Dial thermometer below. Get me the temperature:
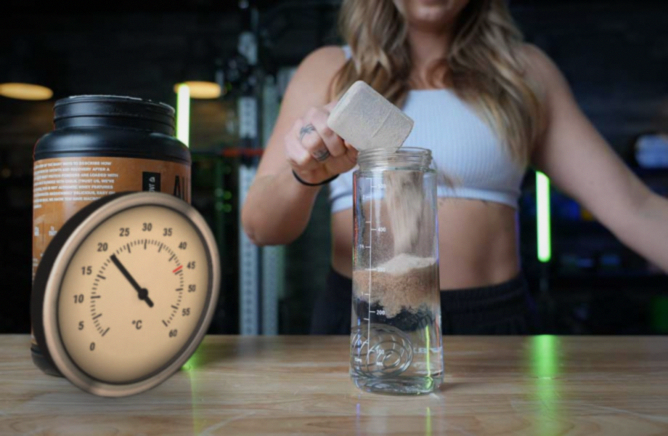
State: 20 °C
